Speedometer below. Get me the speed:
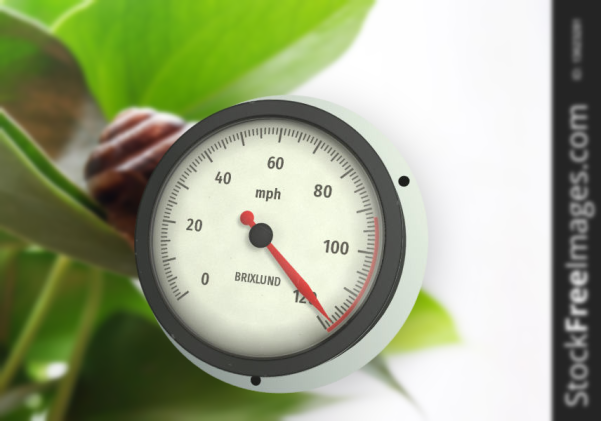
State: 118 mph
